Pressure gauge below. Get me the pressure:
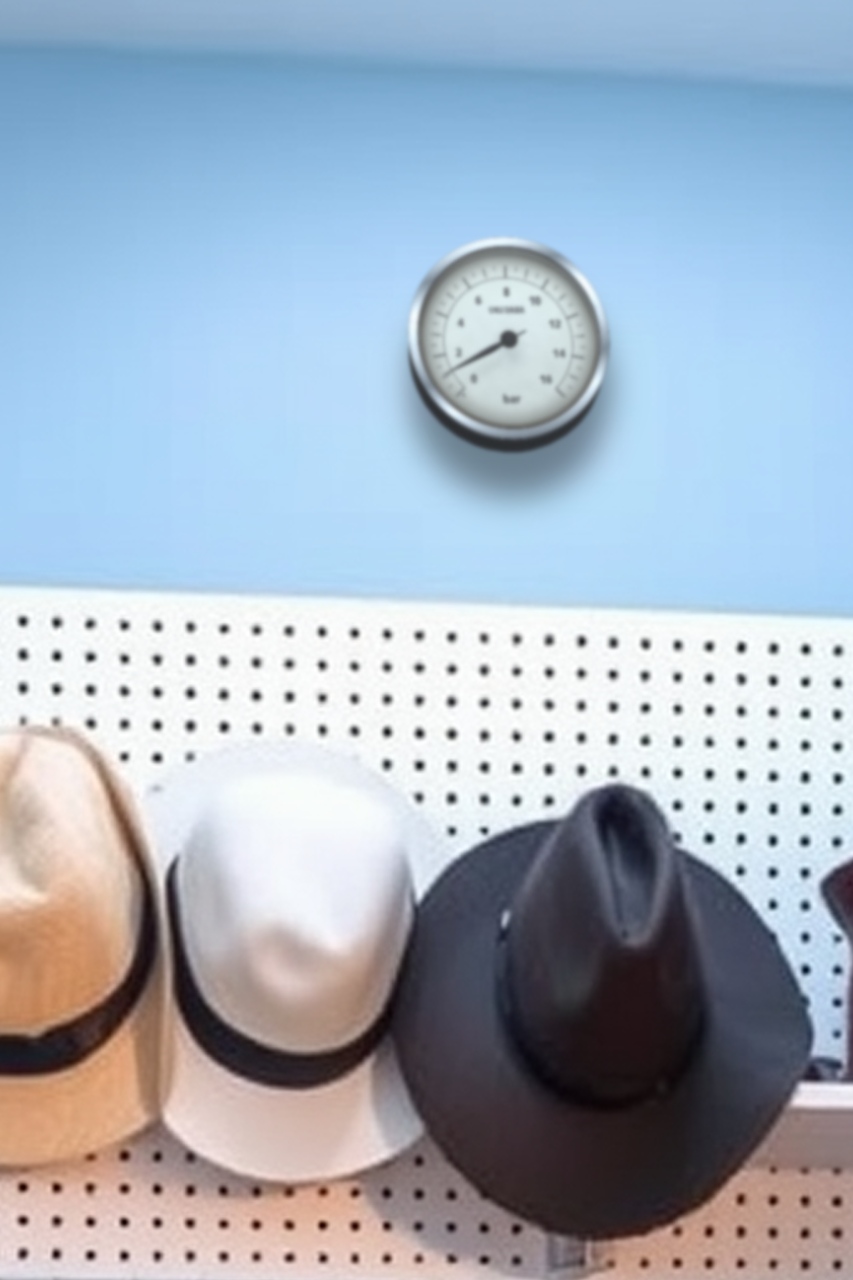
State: 1 bar
